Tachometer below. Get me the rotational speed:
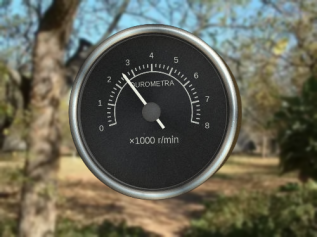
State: 2600 rpm
